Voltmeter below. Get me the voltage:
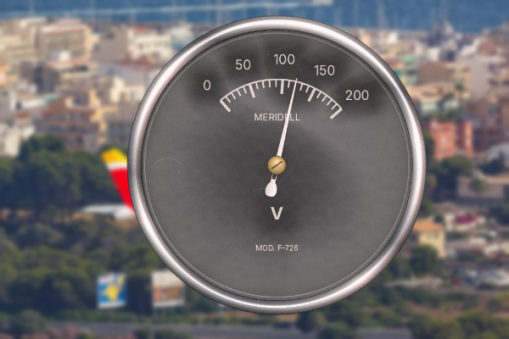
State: 120 V
